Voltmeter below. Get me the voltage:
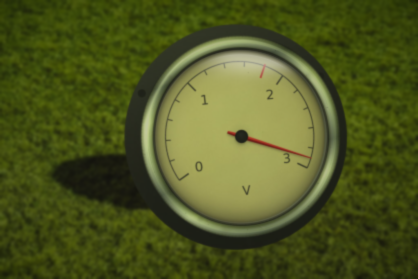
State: 2.9 V
